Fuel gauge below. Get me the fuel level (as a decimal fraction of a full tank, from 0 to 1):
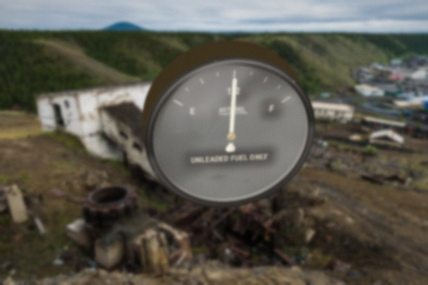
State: 0.5
